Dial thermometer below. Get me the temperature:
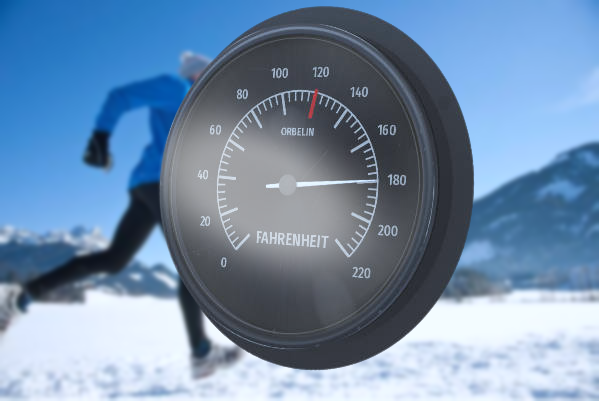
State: 180 °F
